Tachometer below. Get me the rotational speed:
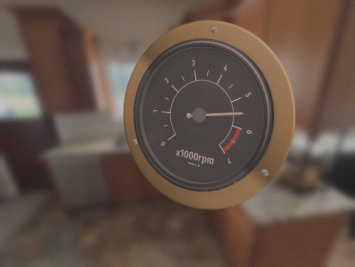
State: 5500 rpm
